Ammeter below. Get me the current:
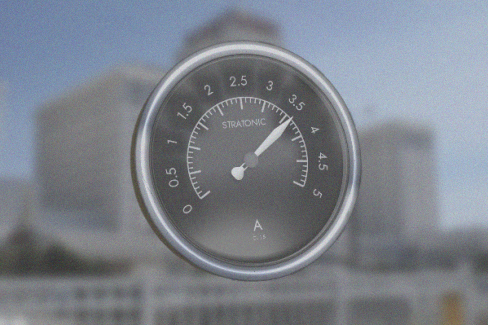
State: 3.6 A
